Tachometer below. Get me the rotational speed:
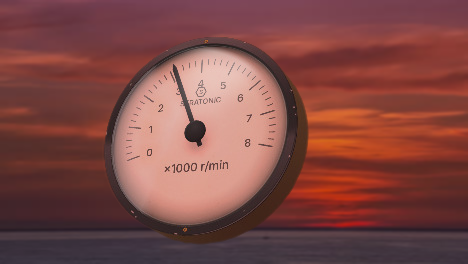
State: 3200 rpm
